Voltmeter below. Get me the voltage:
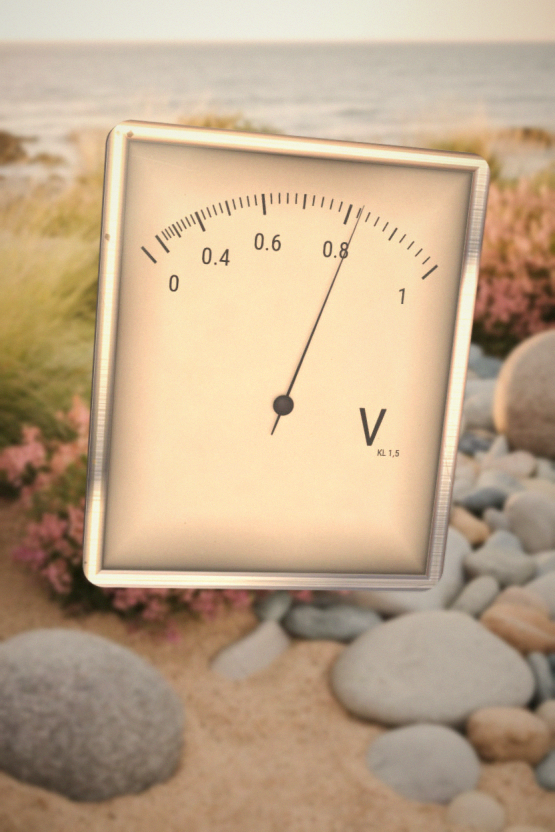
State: 0.82 V
